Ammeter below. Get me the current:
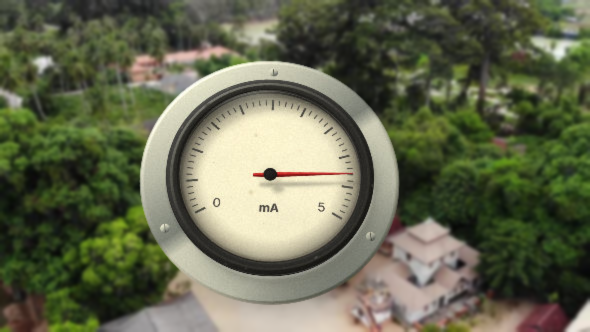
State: 4.3 mA
